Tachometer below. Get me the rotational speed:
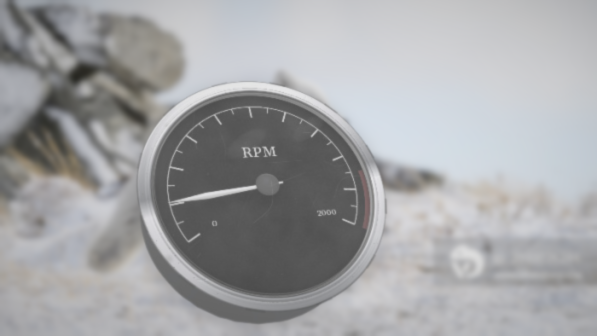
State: 200 rpm
